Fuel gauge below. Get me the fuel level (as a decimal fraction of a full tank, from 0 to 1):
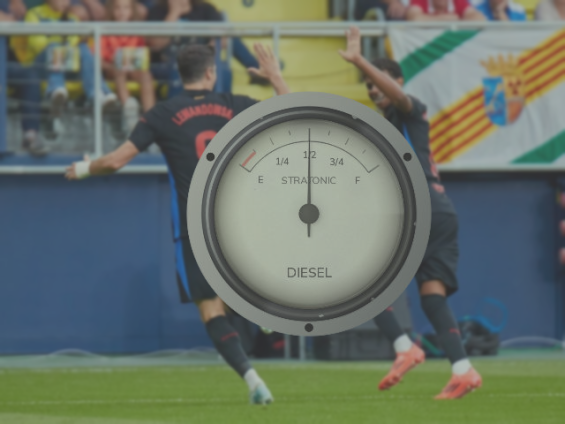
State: 0.5
